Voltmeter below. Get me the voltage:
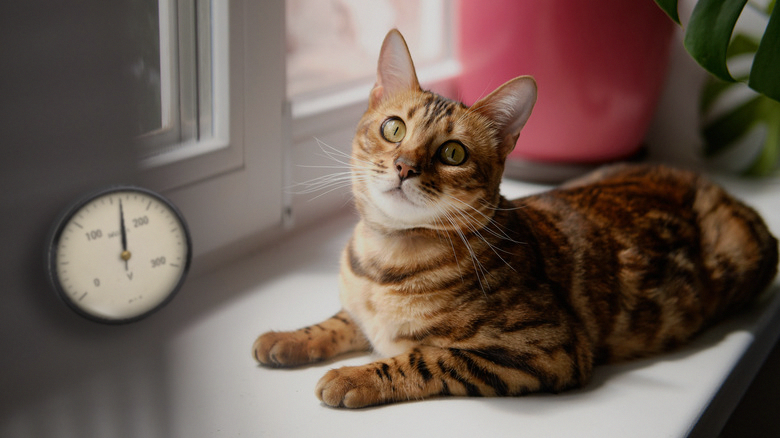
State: 160 V
